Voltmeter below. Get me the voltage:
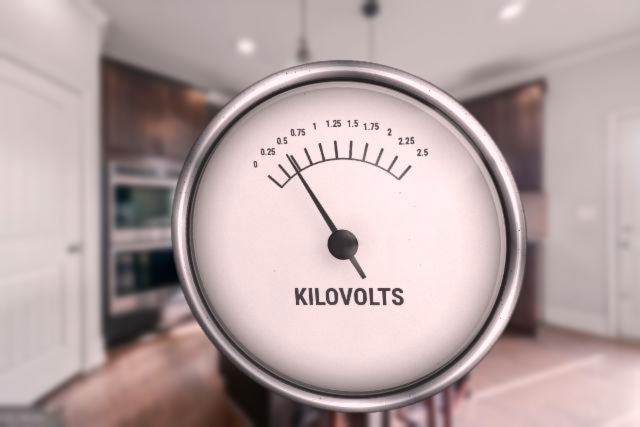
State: 0.5 kV
